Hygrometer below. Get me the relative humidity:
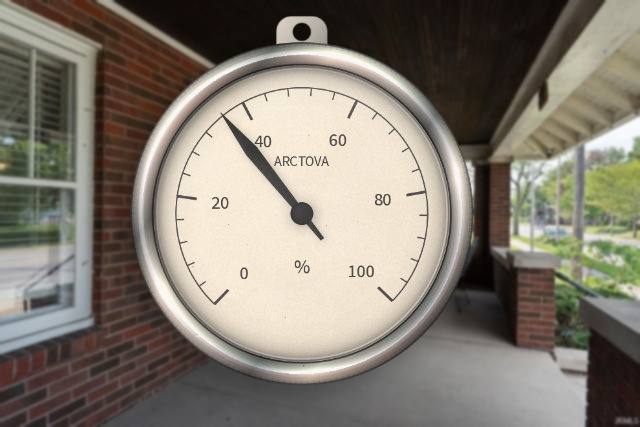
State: 36 %
